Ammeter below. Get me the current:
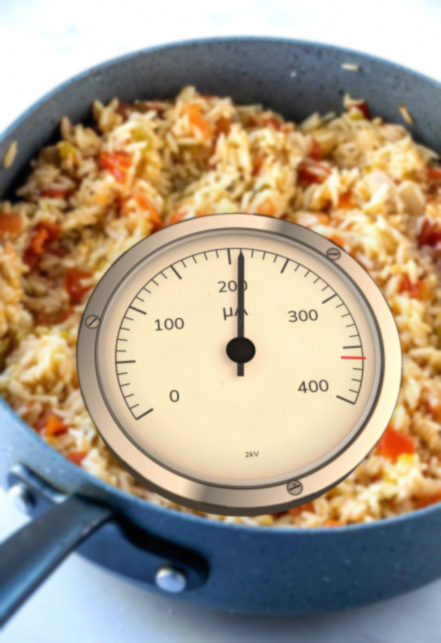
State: 210 µA
